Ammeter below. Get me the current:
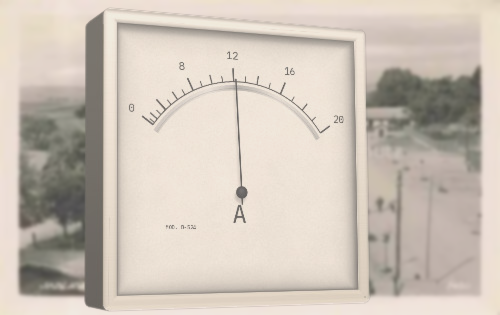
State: 12 A
